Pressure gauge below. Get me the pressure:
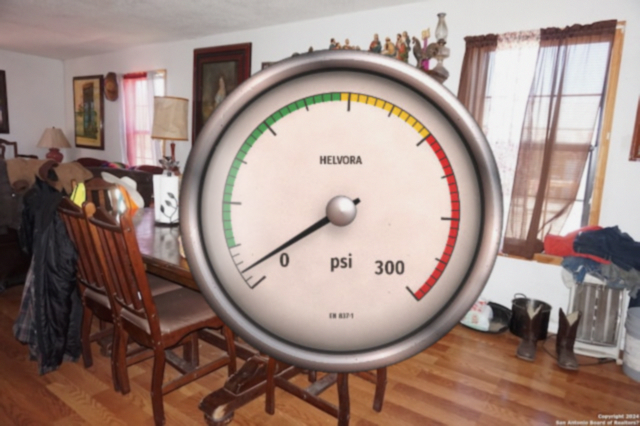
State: 10 psi
